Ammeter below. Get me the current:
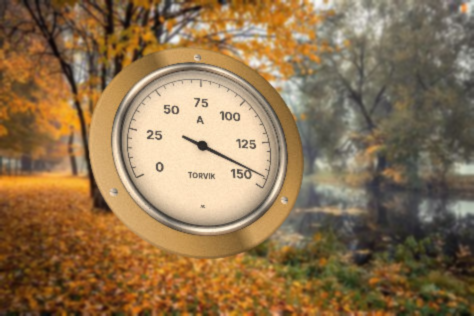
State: 145 A
